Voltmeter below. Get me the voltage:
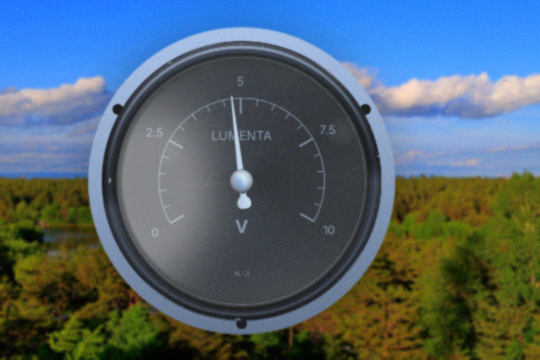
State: 4.75 V
